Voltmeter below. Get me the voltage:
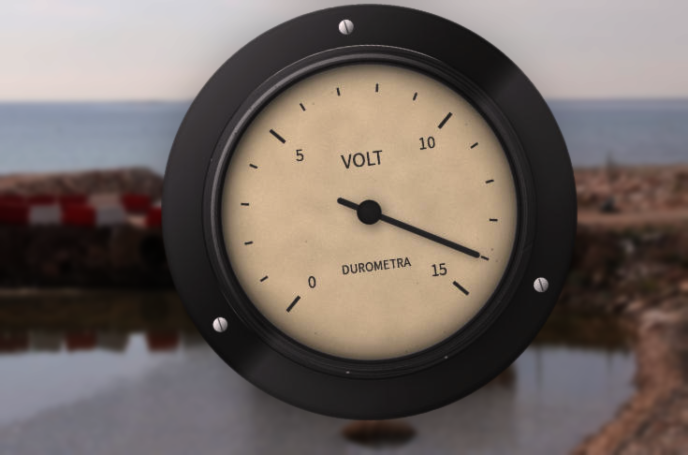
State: 14 V
